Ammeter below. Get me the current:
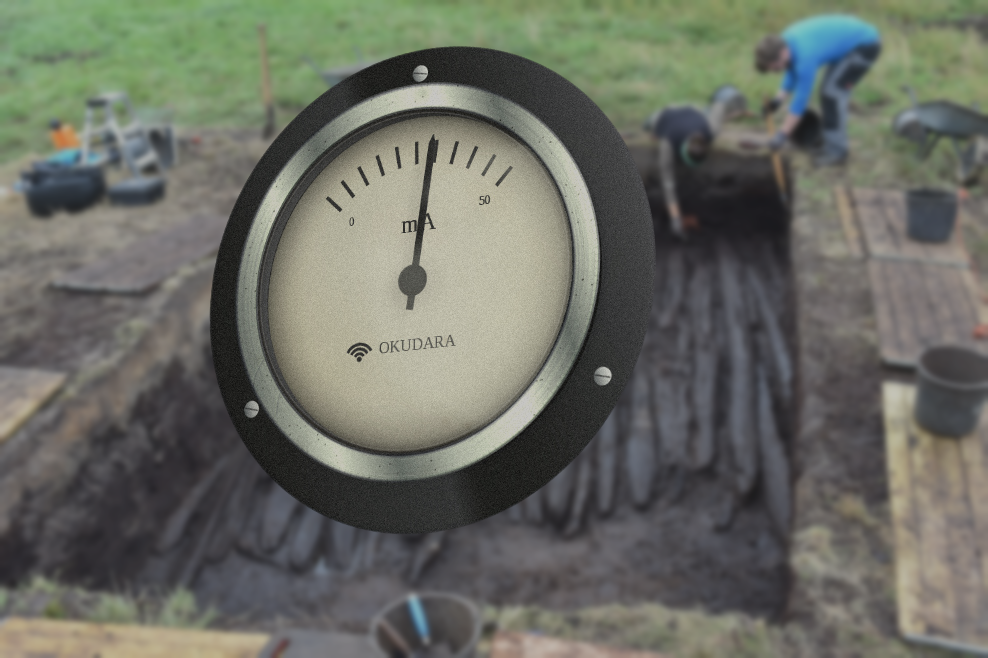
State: 30 mA
